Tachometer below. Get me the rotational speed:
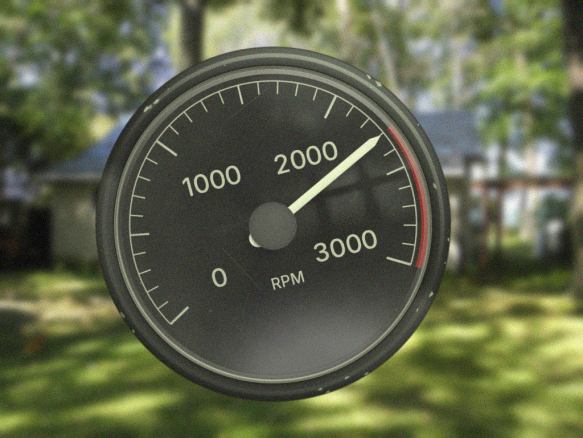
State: 2300 rpm
